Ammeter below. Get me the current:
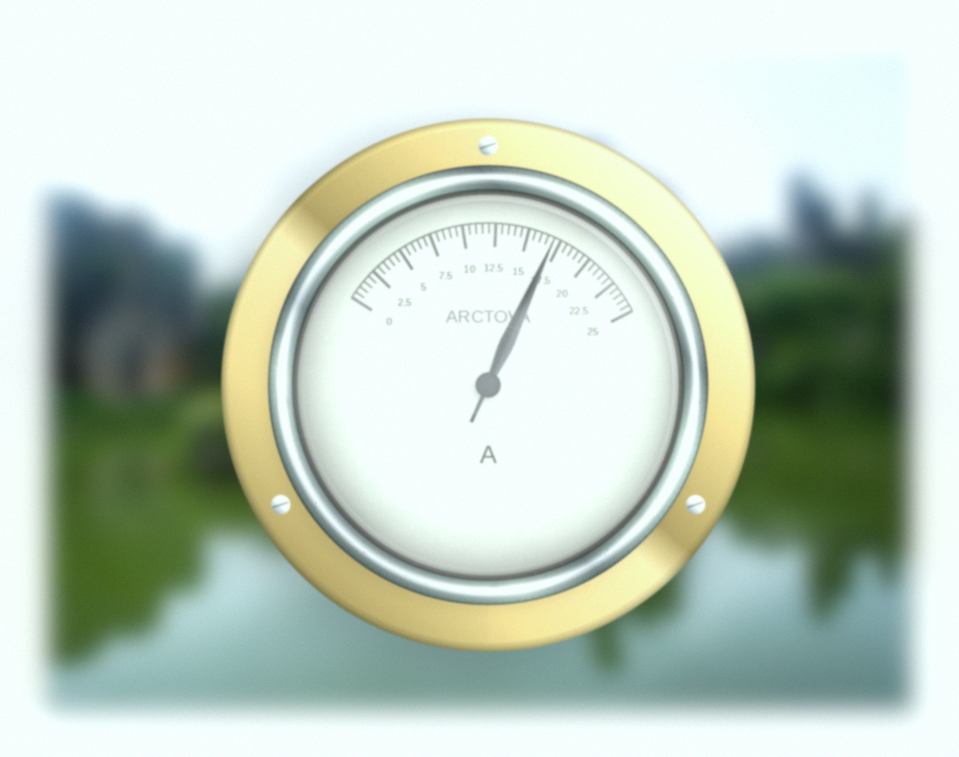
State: 17 A
